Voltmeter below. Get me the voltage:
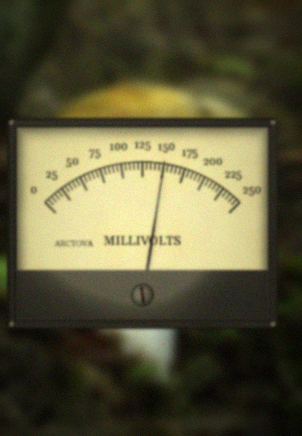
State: 150 mV
